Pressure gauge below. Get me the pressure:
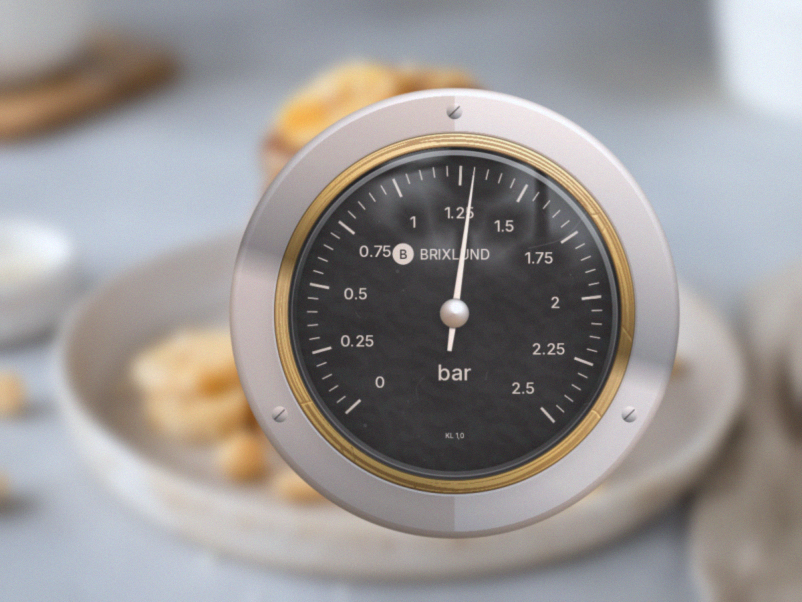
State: 1.3 bar
